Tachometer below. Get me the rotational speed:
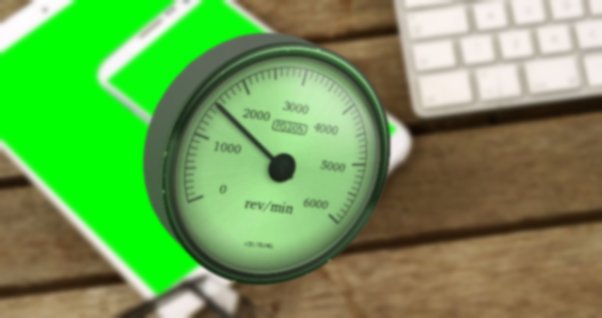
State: 1500 rpm
